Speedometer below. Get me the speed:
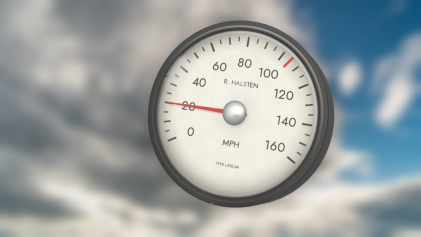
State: 20 mph
